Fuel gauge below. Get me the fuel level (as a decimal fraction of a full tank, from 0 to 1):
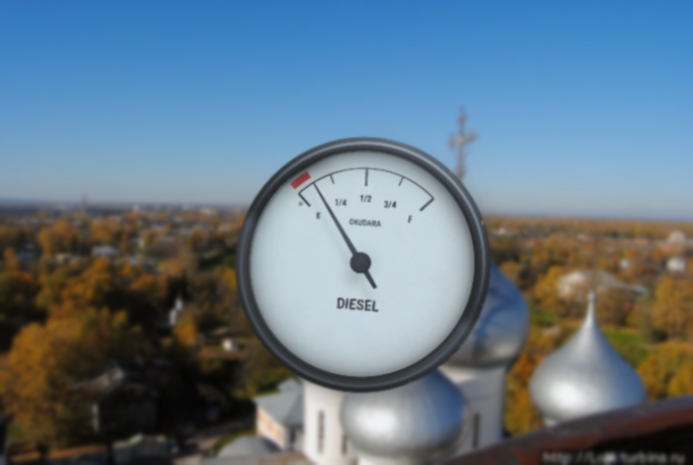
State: 0.125
